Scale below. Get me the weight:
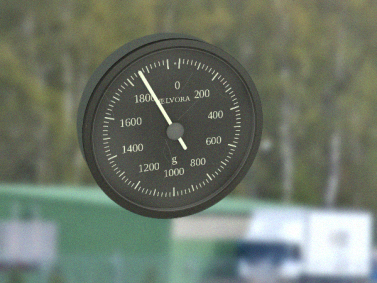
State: 1860 g
